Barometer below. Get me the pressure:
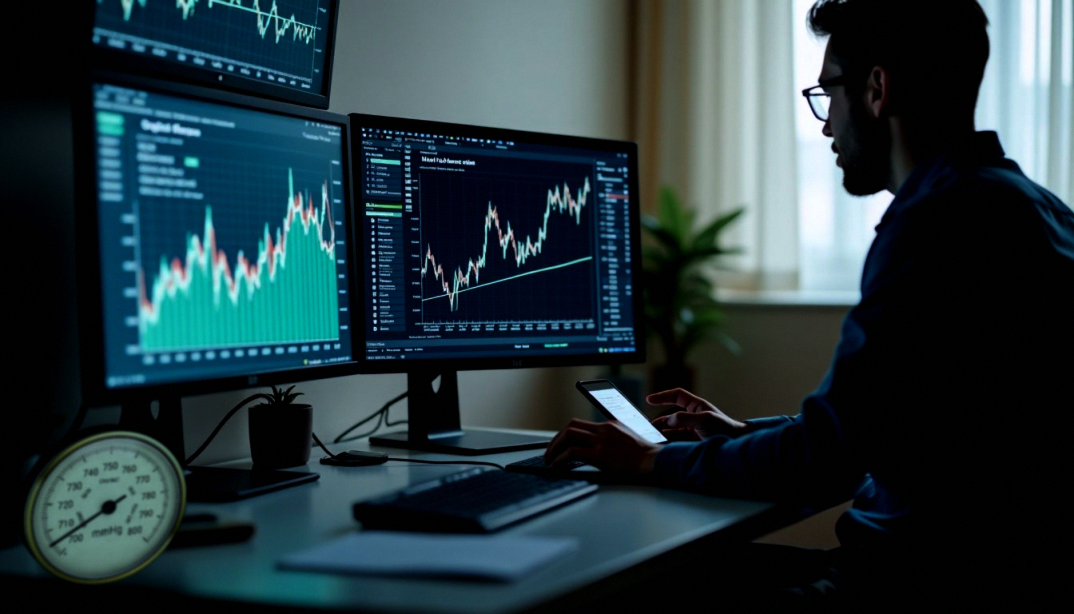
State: 705 mmHg
